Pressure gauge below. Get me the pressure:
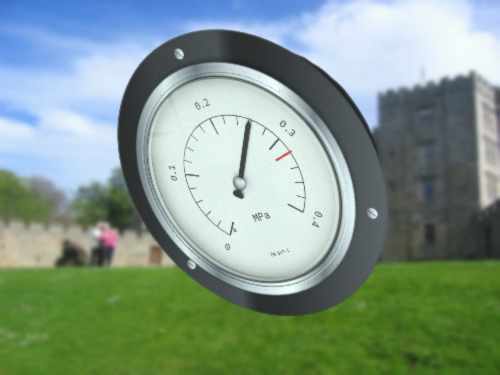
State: 0.26 MPa
